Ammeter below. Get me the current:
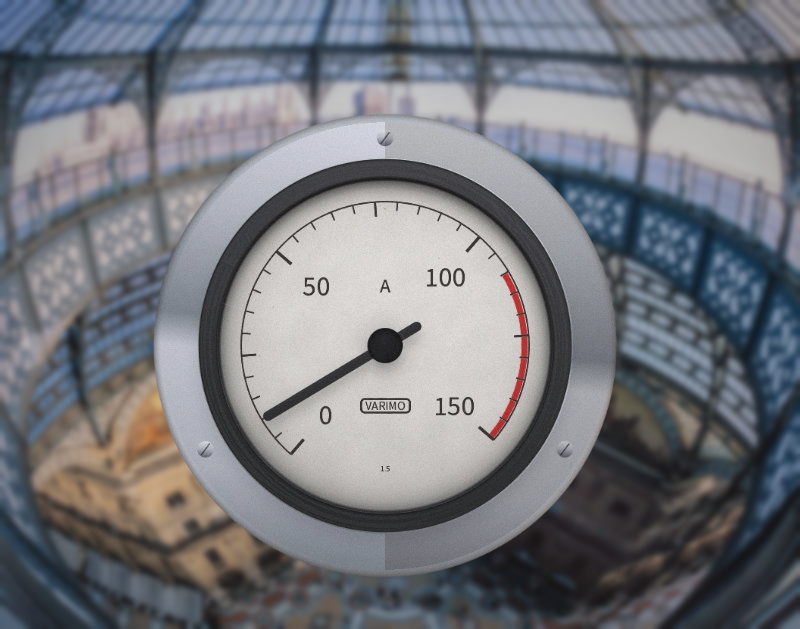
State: 10 A
